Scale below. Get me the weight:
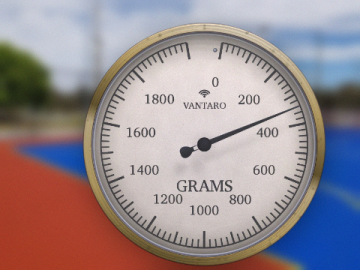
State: 340 g
